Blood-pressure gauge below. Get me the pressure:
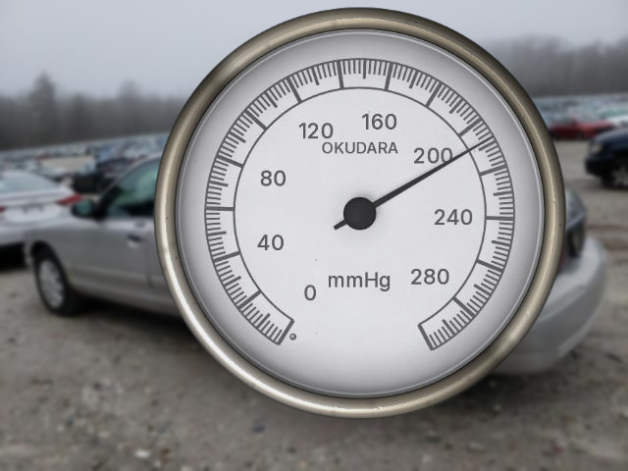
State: 208 mmHg
